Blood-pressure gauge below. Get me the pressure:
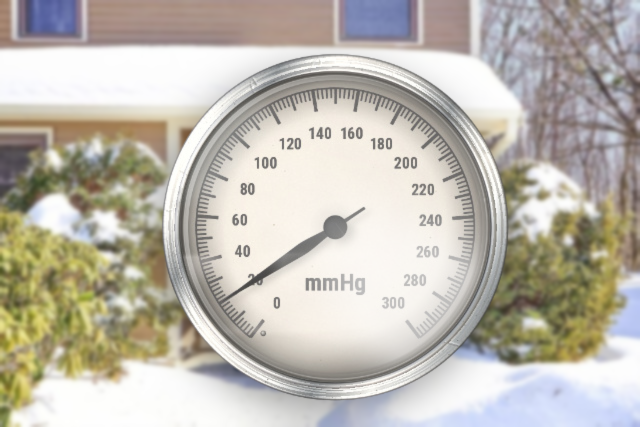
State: 20 mmHg
